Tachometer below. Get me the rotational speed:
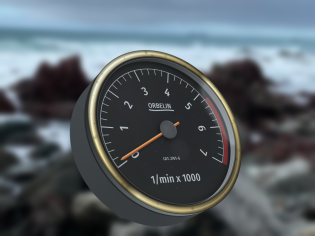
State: 100 rpm
